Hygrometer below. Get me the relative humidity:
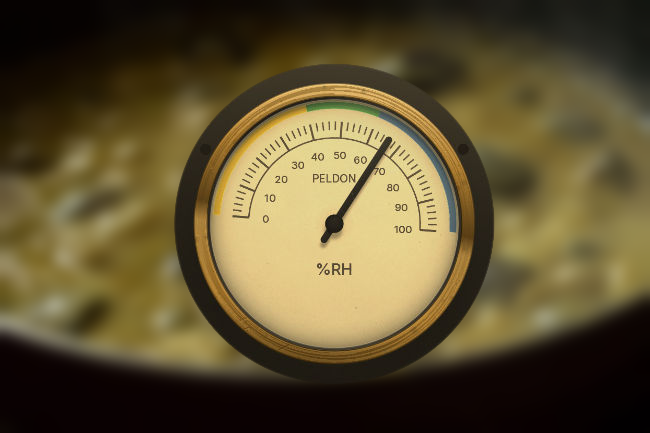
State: 66 %
